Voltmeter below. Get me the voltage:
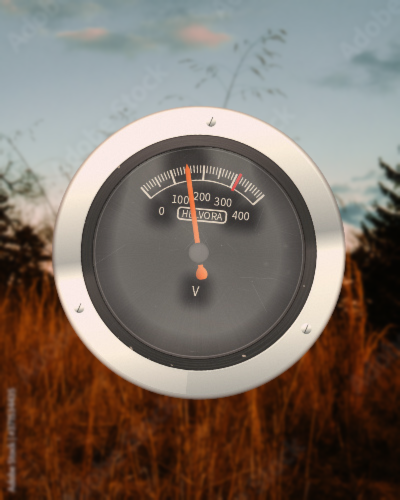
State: 150 V
